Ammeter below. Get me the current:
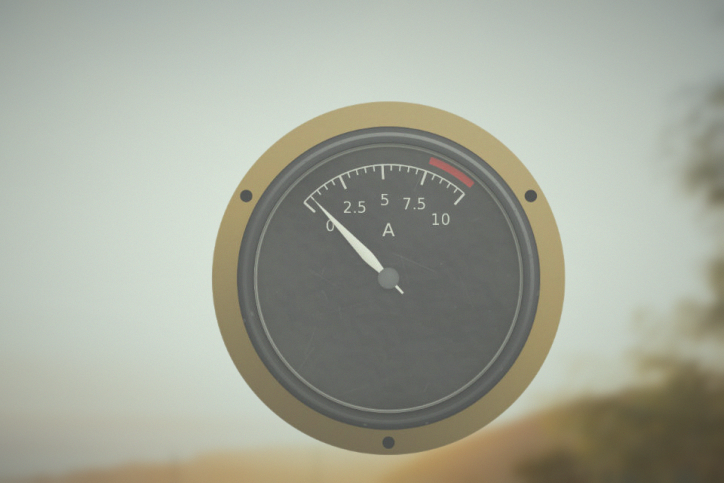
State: 0.5 A
